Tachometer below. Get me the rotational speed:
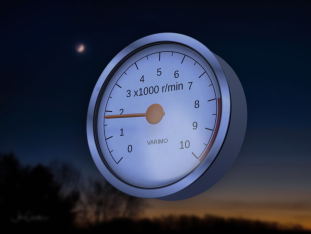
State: 1750 rpm
